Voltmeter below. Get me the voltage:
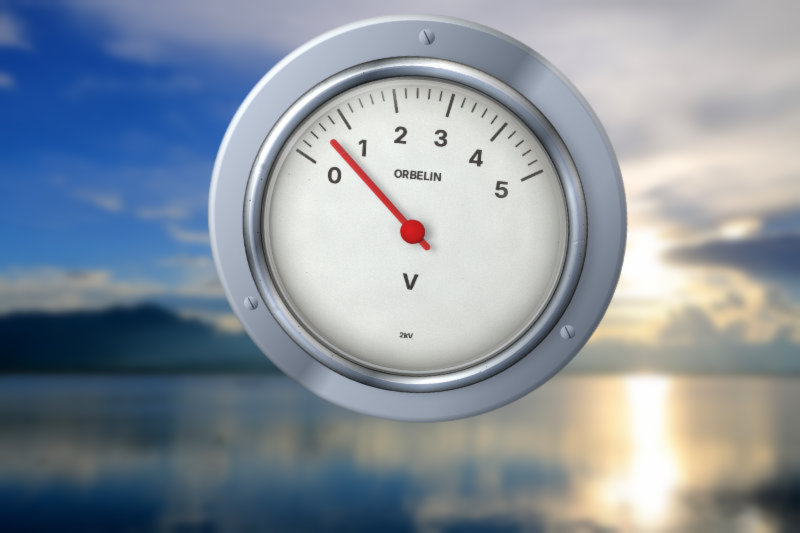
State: 0.6 V
